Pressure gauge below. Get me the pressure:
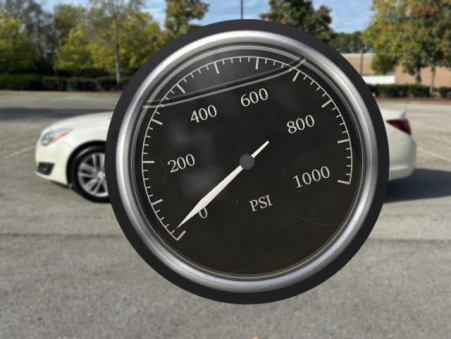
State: 20 psi
